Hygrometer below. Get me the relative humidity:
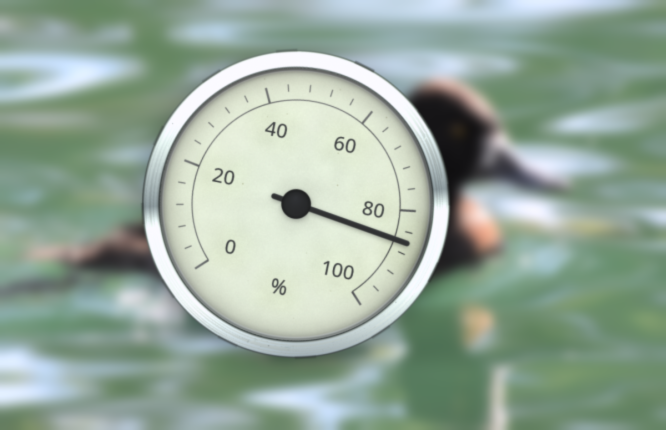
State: 86 %
